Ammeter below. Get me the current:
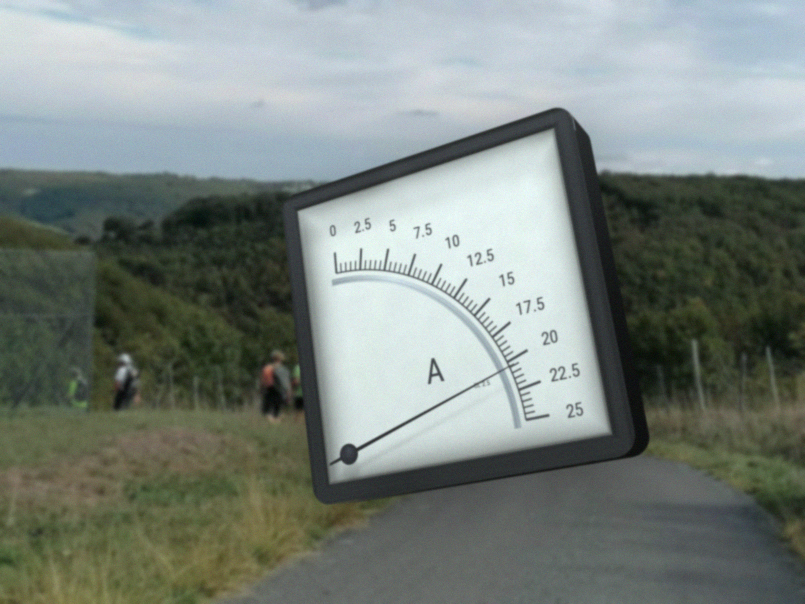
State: 20.5 A
